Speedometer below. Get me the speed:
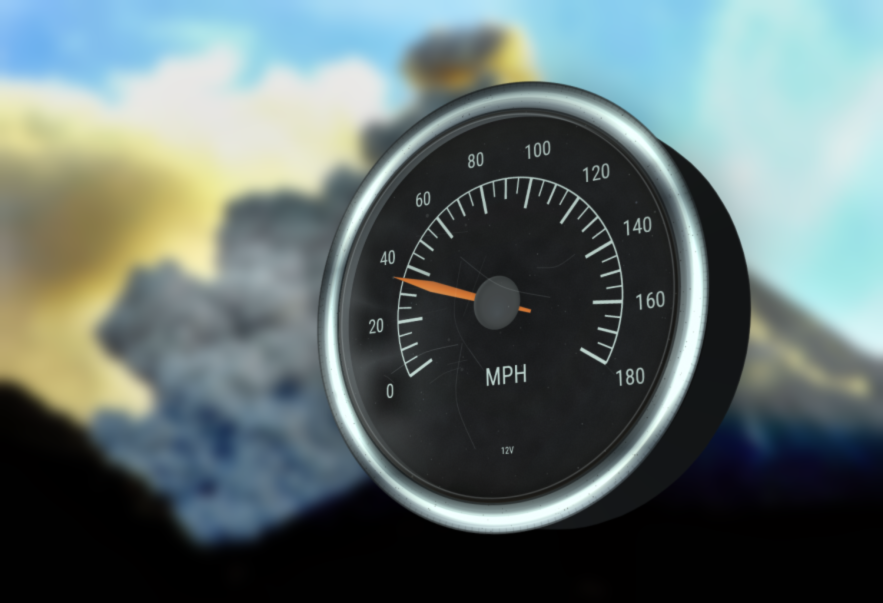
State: 35 mph
